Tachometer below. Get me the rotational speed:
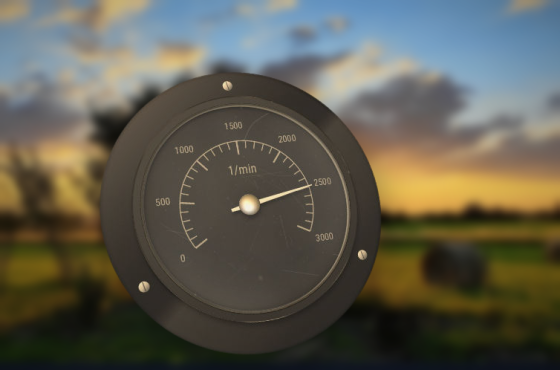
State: 2500 rpm
